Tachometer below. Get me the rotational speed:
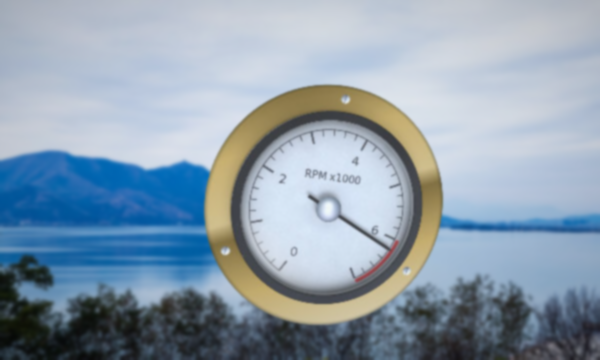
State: 6200 rpm
